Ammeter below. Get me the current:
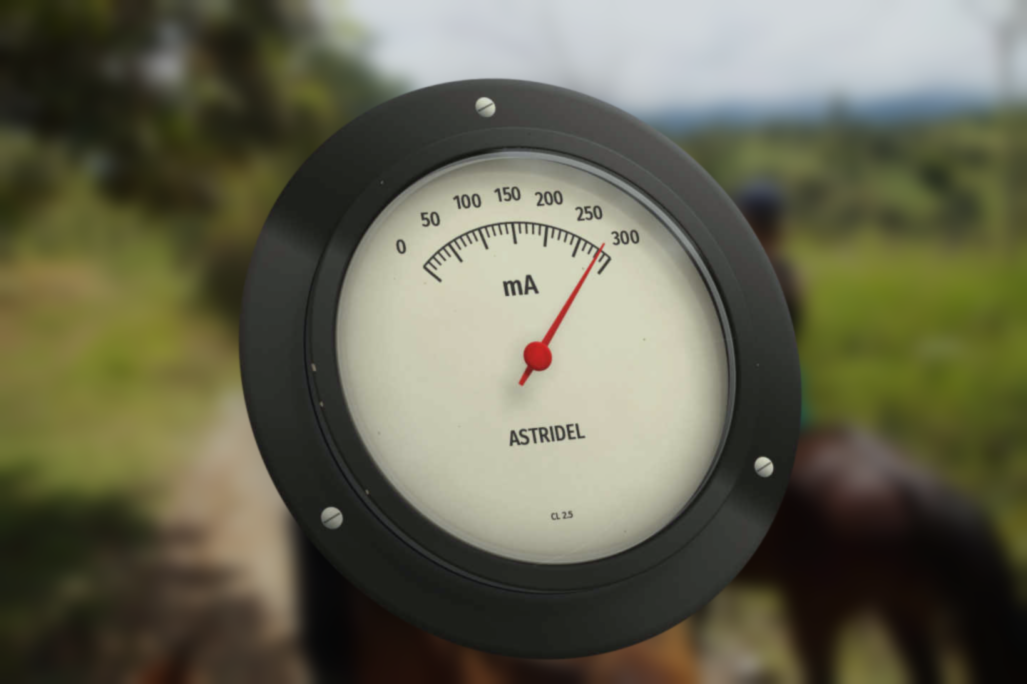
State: 280 mA
